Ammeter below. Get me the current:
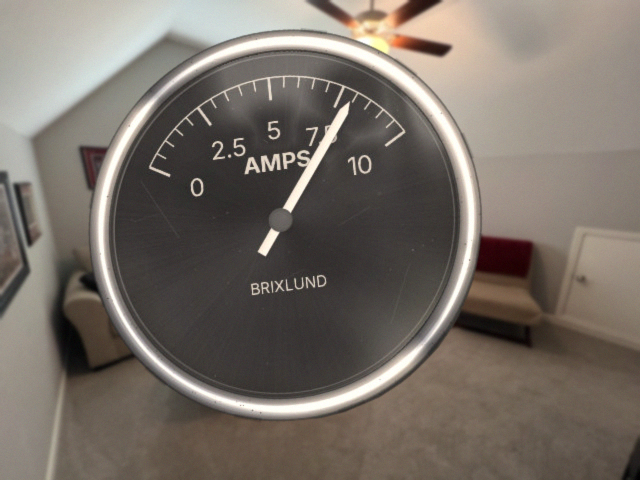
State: 8 A
